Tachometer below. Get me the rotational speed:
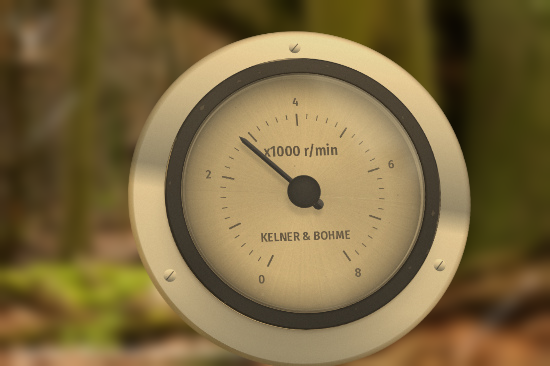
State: 2800 rpm
